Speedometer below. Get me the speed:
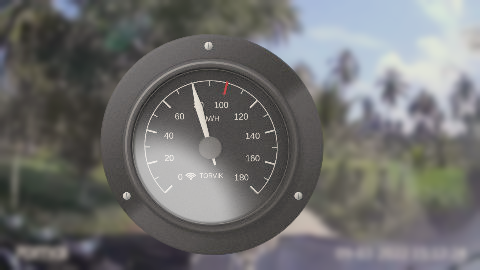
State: 80 km/h
